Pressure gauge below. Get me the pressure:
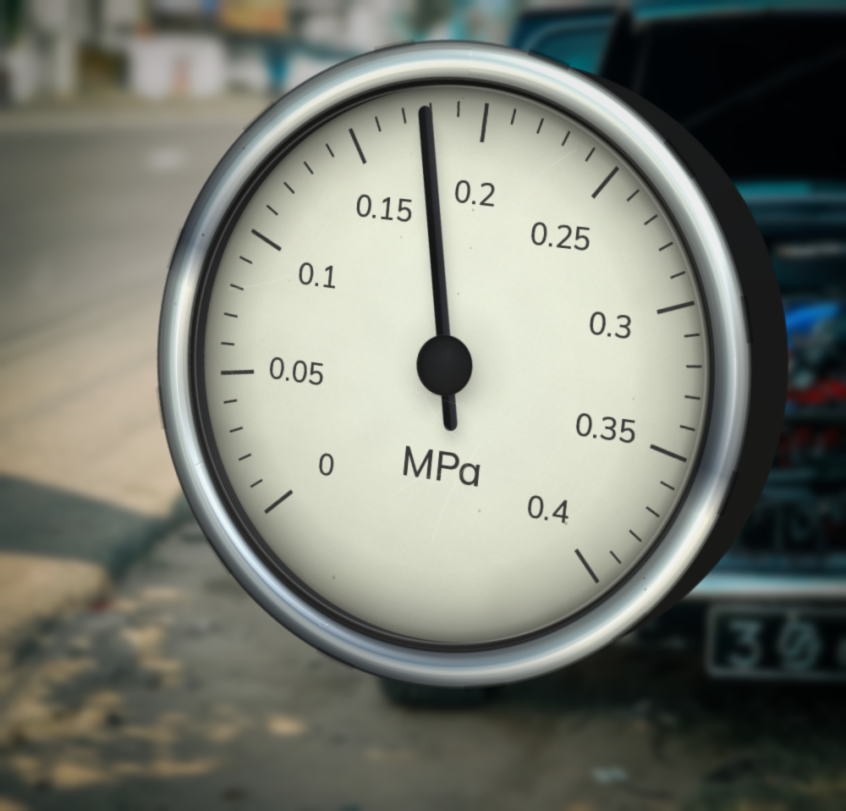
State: 0.18 MPa
